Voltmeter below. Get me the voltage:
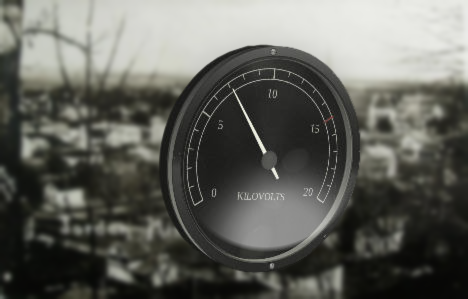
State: 7 kV
